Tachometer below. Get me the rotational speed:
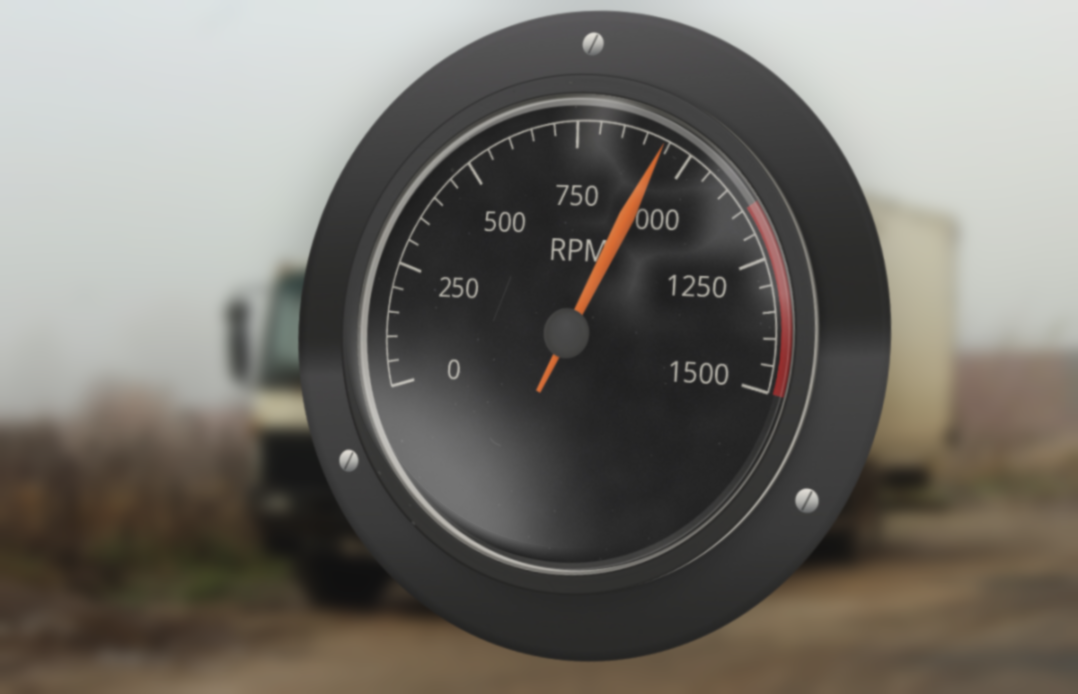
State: 950 rpm
